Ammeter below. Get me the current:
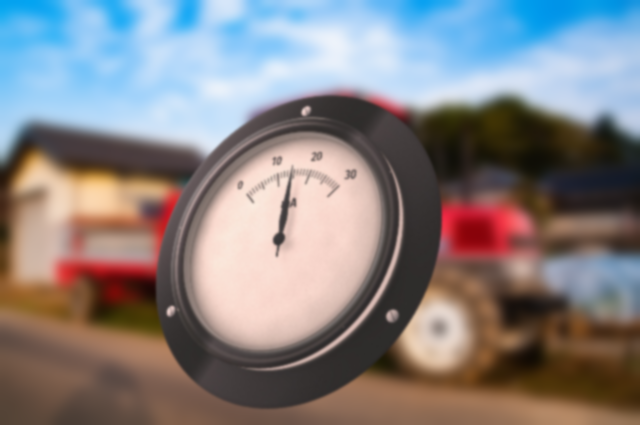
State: 15 mA
